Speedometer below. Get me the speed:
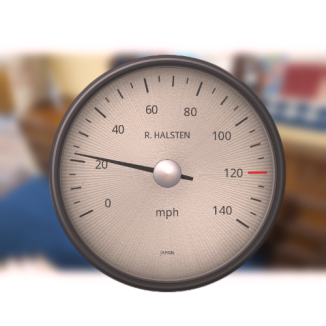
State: 22.5 mph
